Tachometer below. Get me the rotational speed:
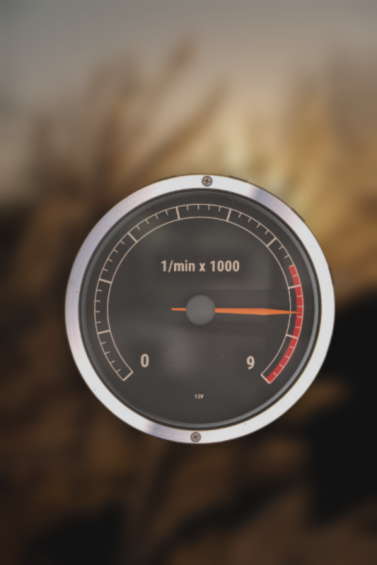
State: 7500 rpm
